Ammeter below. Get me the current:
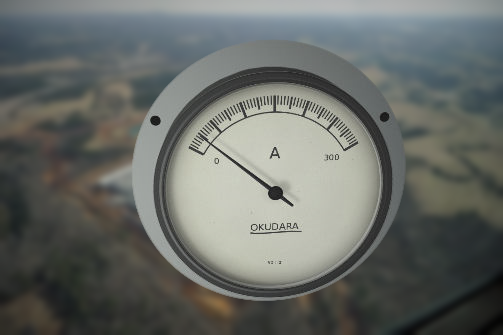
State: 25 A
